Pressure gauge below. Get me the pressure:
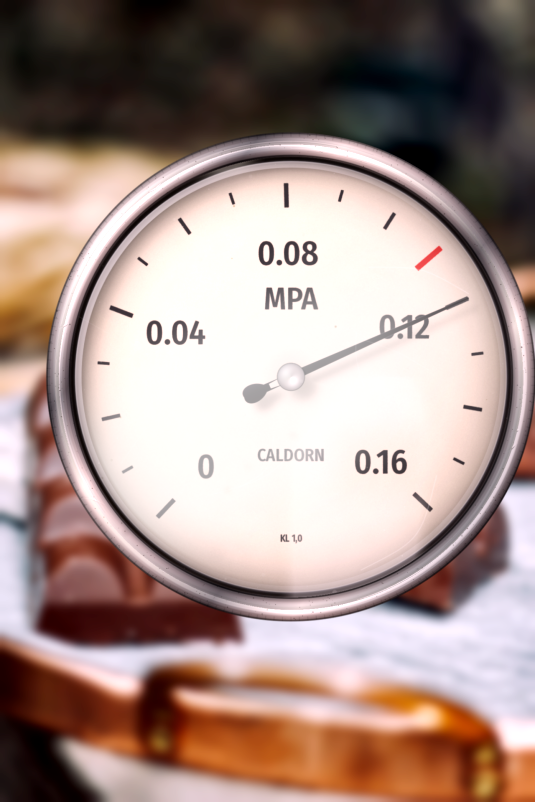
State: 0.12 MPa
